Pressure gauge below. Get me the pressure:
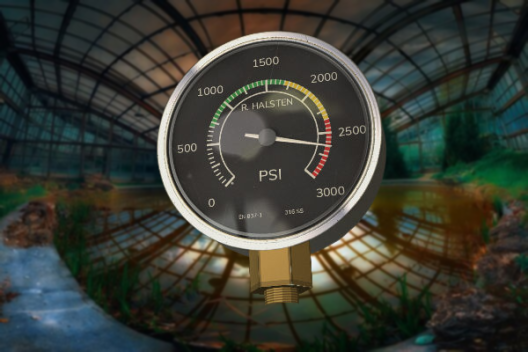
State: 2650 psi
